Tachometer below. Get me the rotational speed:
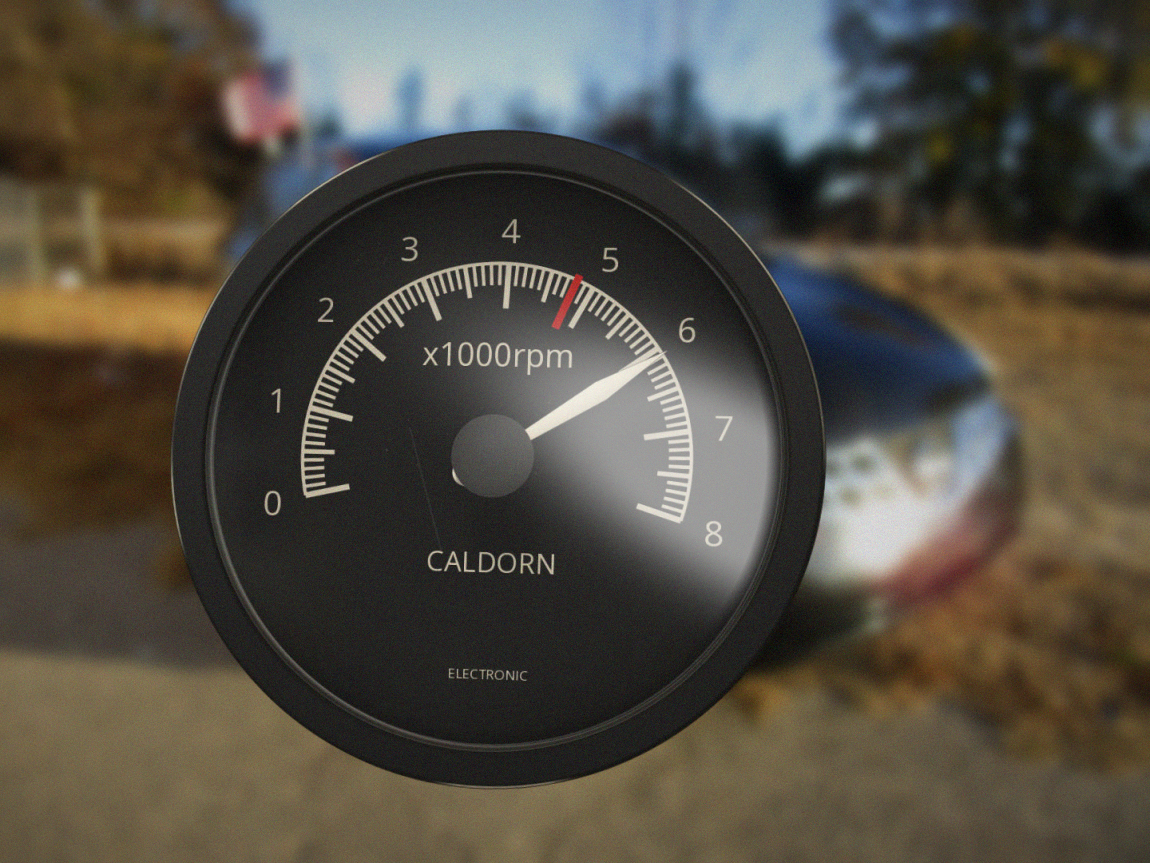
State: 6100 rpm
